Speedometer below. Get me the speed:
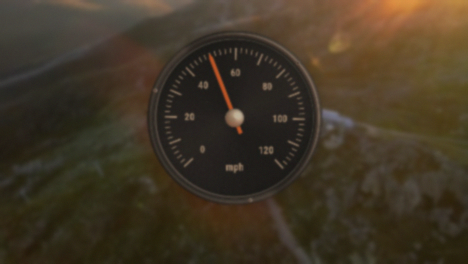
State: 50 mph
